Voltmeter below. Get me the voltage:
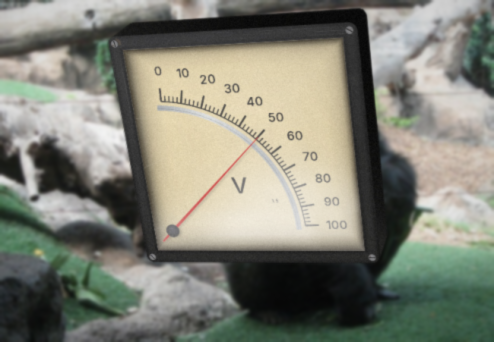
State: 50 V
